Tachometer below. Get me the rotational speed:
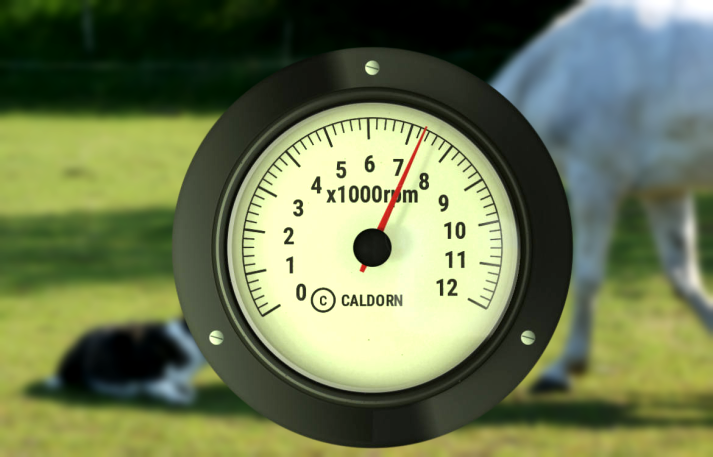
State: 7300 rpm
